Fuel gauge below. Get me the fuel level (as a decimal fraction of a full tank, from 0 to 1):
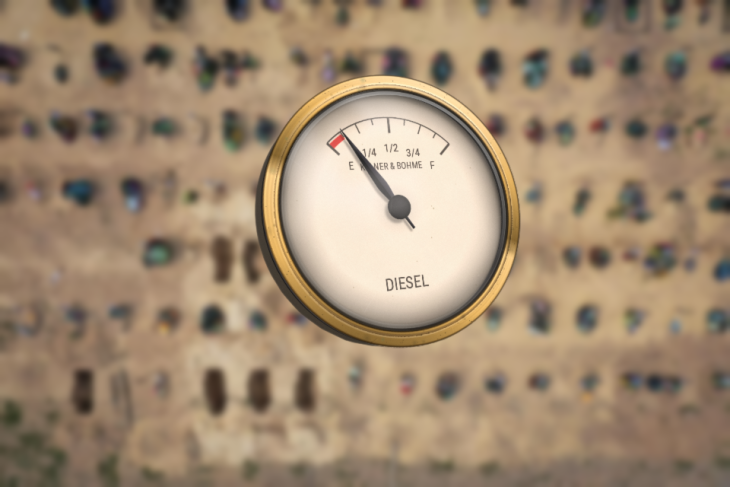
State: 0.125
